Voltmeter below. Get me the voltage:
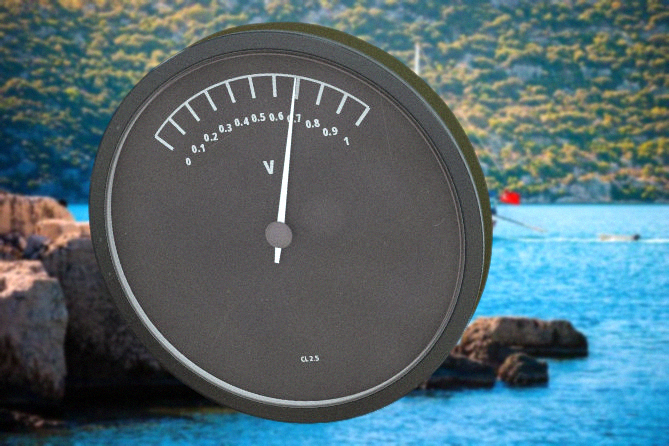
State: 0.7 V
